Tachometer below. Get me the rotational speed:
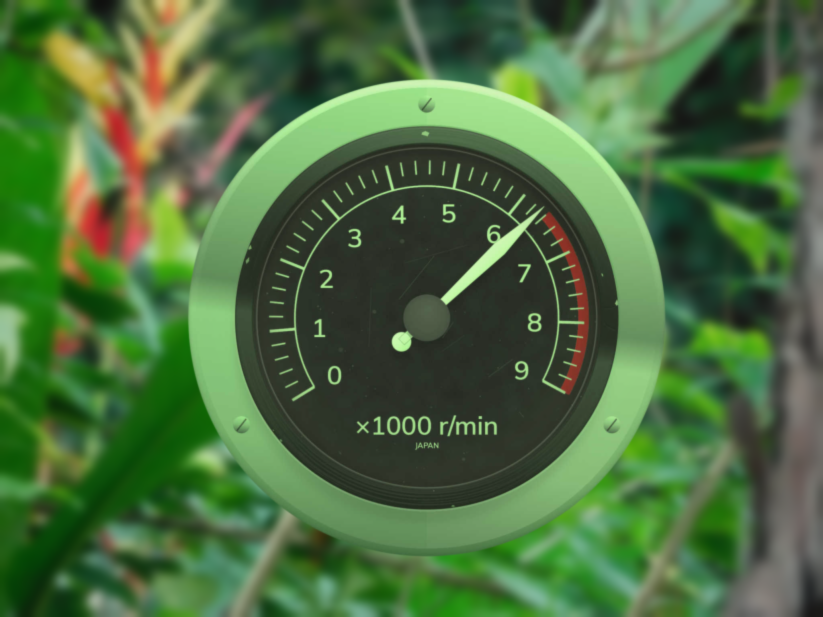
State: 6300 rpm
